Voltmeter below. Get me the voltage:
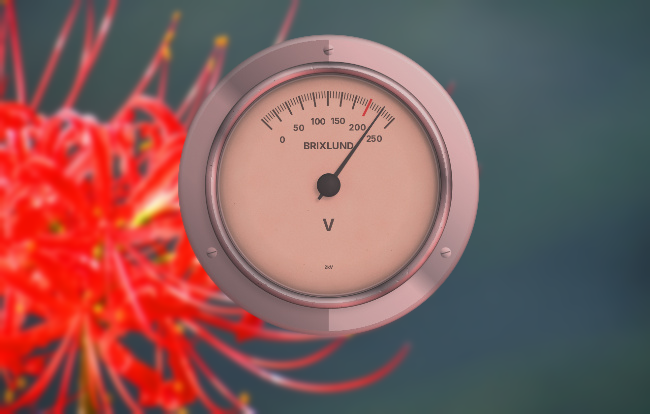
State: 225 V
